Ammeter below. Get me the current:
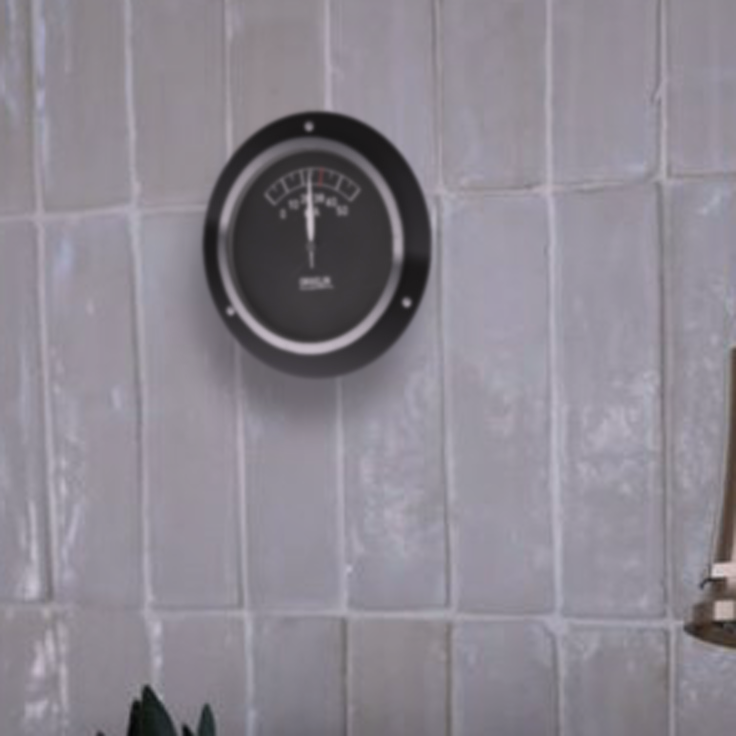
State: 25 mA
